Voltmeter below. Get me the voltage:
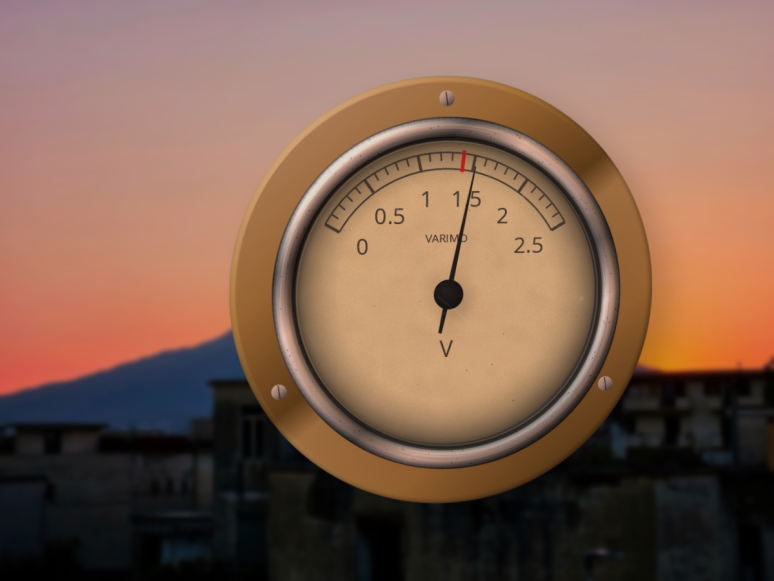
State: 1.5 V
